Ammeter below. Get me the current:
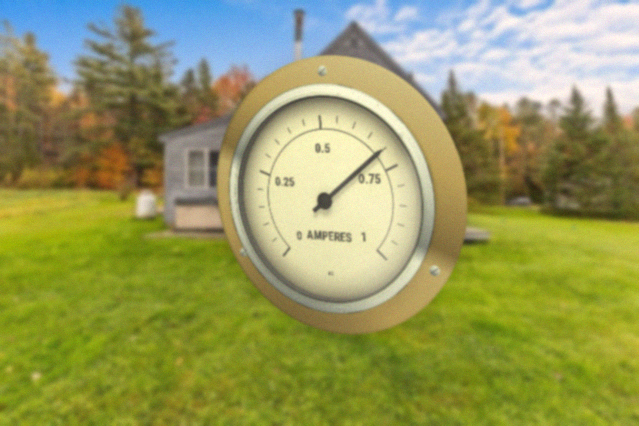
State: 0.7 A
